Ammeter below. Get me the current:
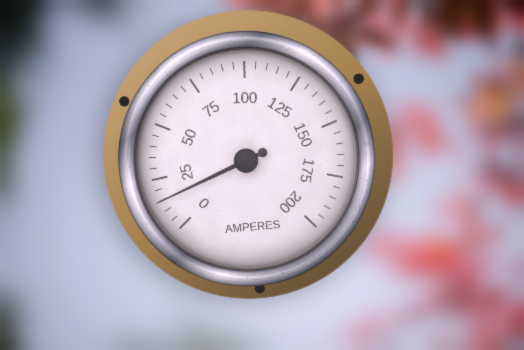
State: 15 A
